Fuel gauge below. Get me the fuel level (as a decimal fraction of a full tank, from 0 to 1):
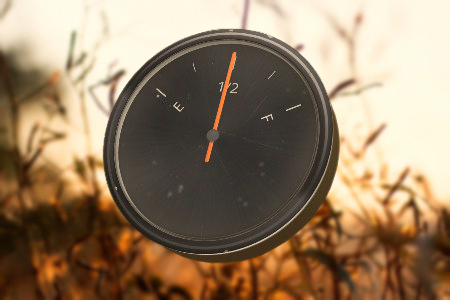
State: 0.5
